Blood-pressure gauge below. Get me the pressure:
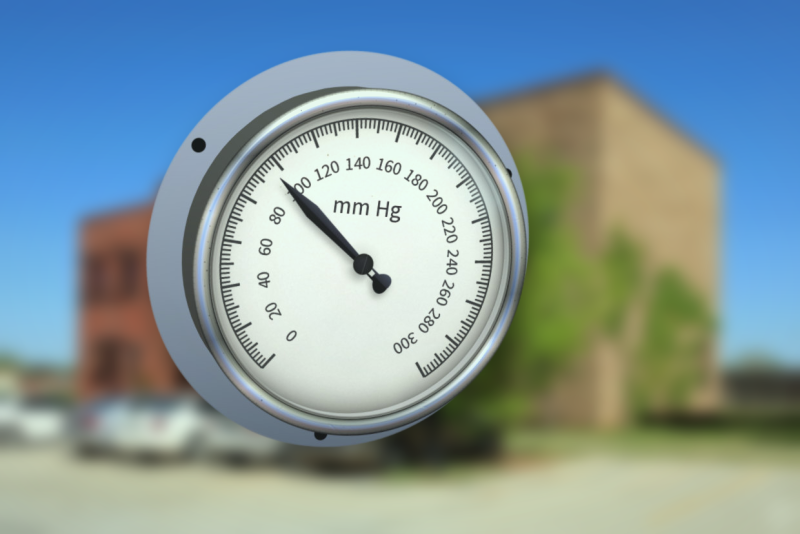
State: 96 mmHg
